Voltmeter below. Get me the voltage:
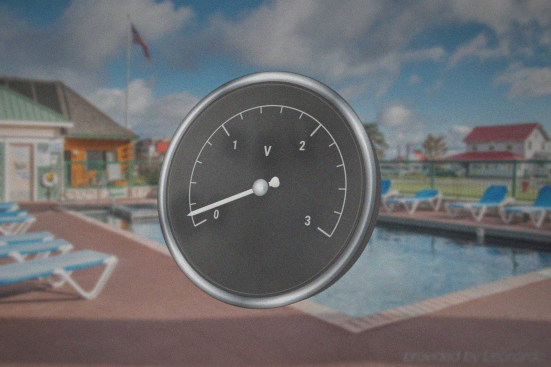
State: 0.1 V
